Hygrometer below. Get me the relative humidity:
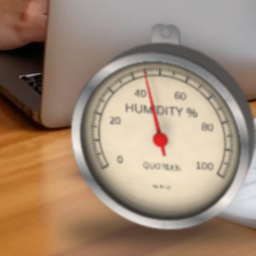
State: 45 %
